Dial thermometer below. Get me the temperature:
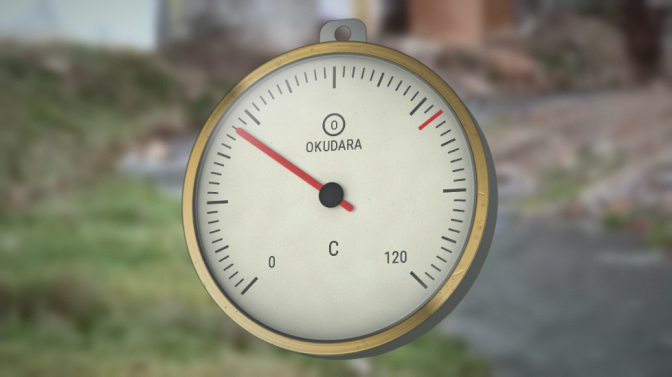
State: 36 °C
